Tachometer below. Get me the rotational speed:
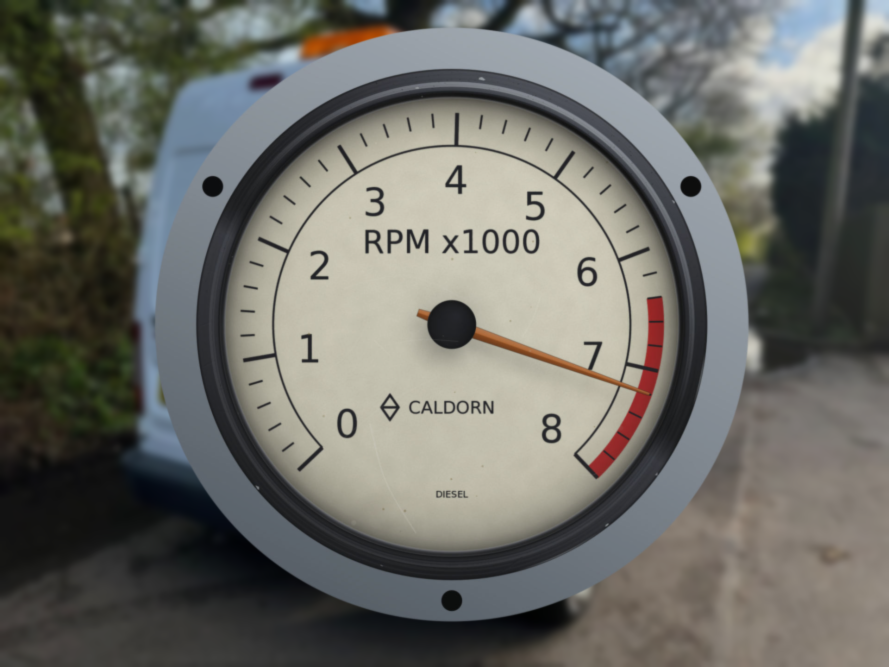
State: 7200 rpm
